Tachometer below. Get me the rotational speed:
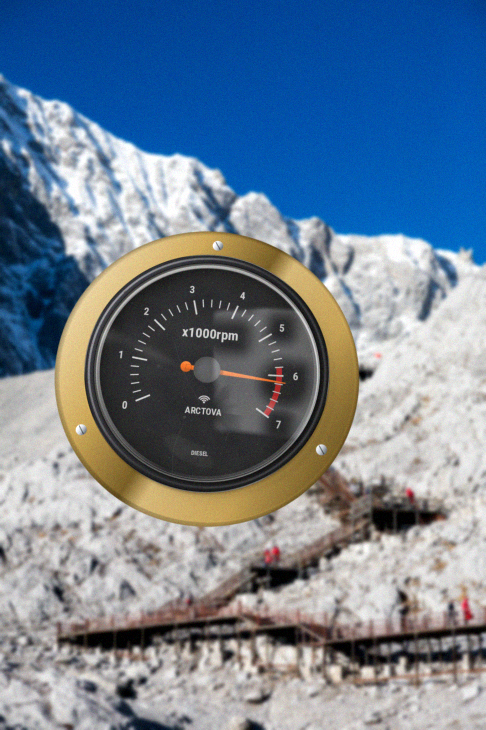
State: 6200 rpm
